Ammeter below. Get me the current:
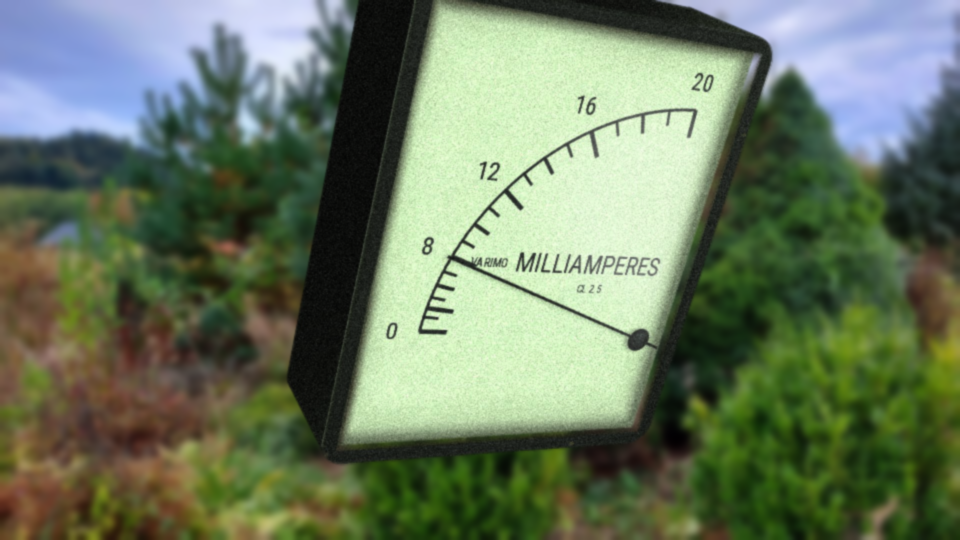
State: 8 mA
